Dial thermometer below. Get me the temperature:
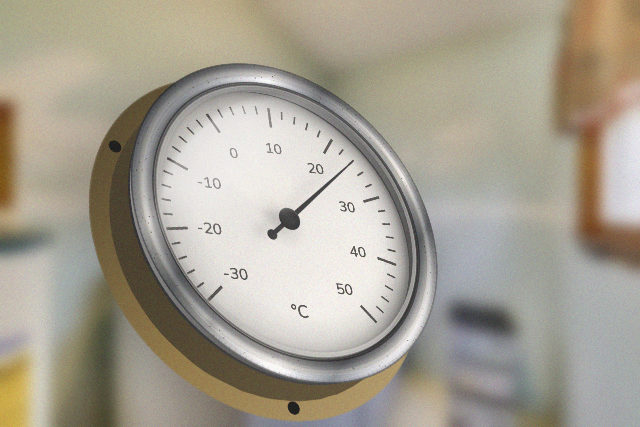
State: 24 °C
